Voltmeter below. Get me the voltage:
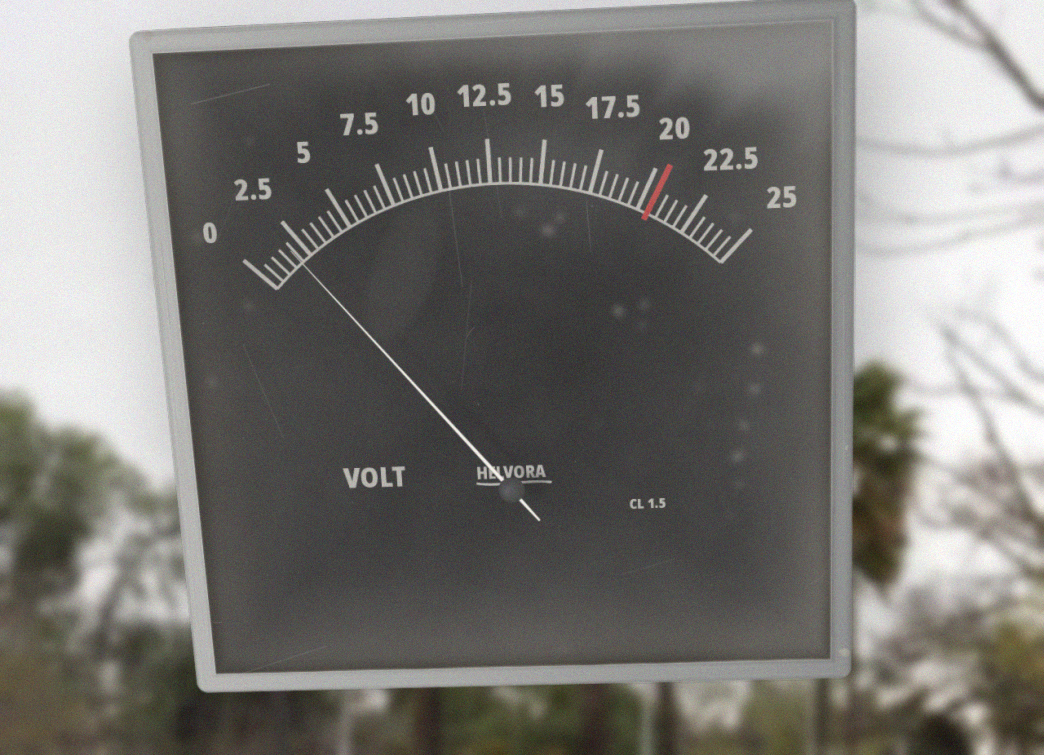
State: 2 V
